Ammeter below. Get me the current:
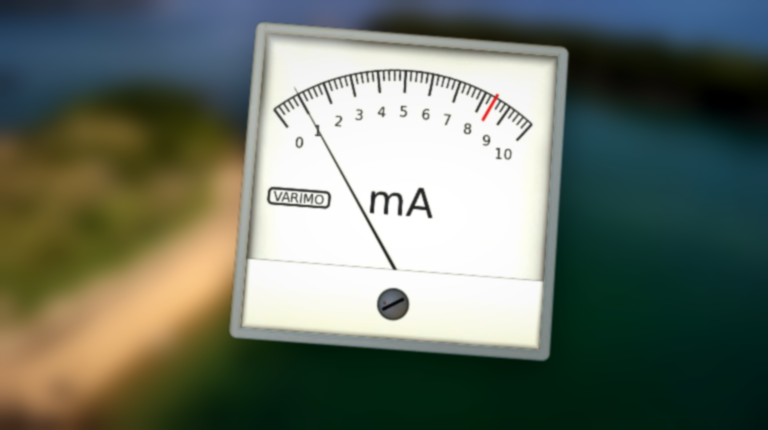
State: 1 mA
